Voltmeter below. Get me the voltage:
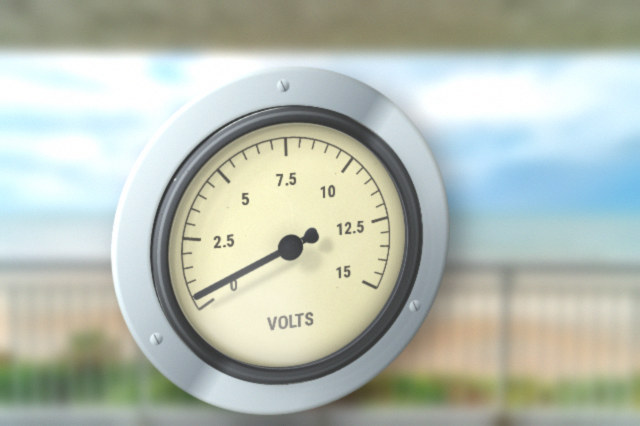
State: 0.5 V
